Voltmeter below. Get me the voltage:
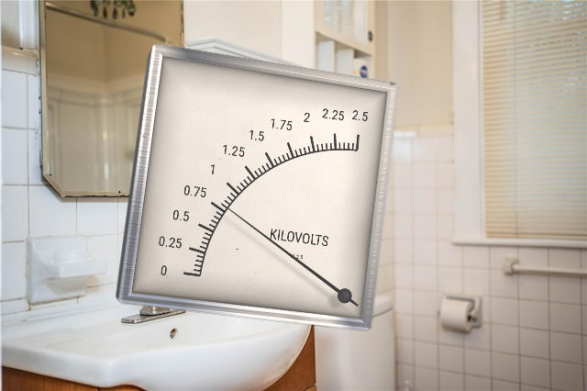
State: 0.8 kV
